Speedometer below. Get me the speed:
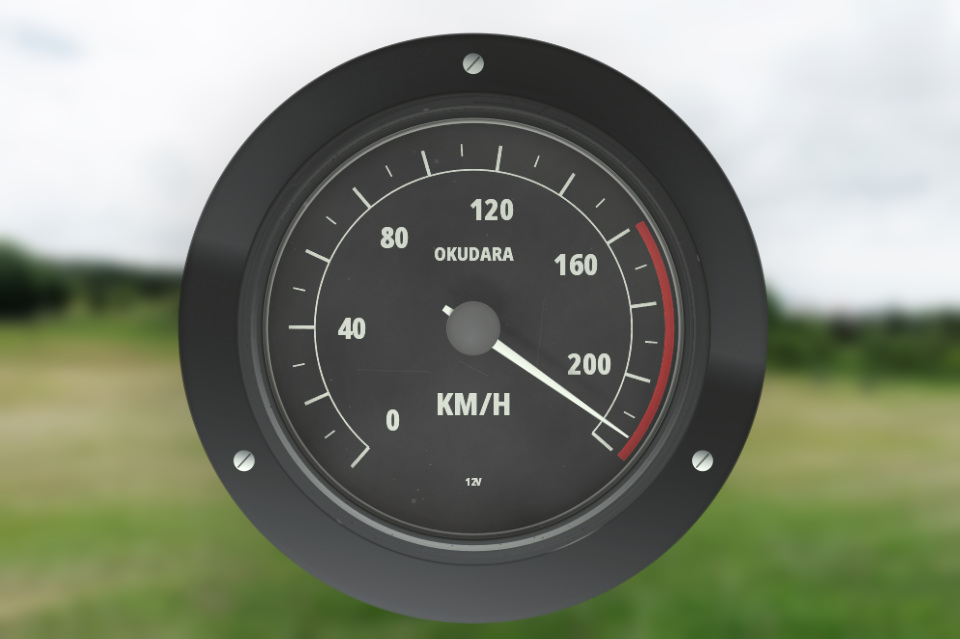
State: 215 km/h
